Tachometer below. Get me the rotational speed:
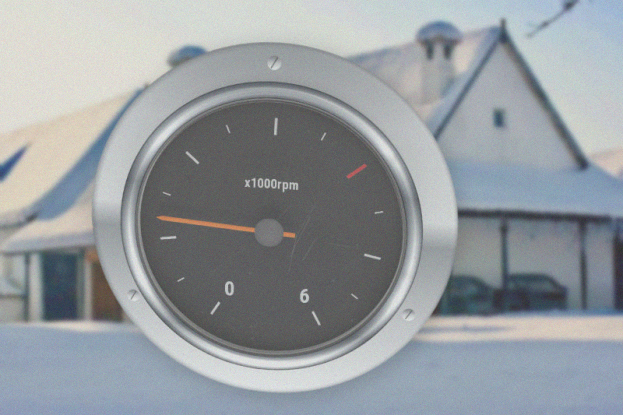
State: 1250 rpm
